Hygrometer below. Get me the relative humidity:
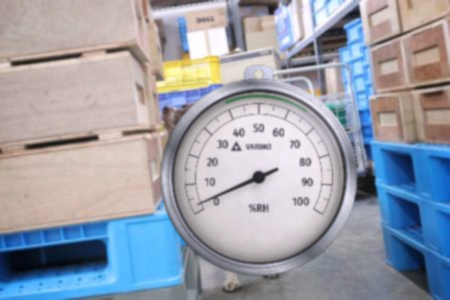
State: 2.5 %
